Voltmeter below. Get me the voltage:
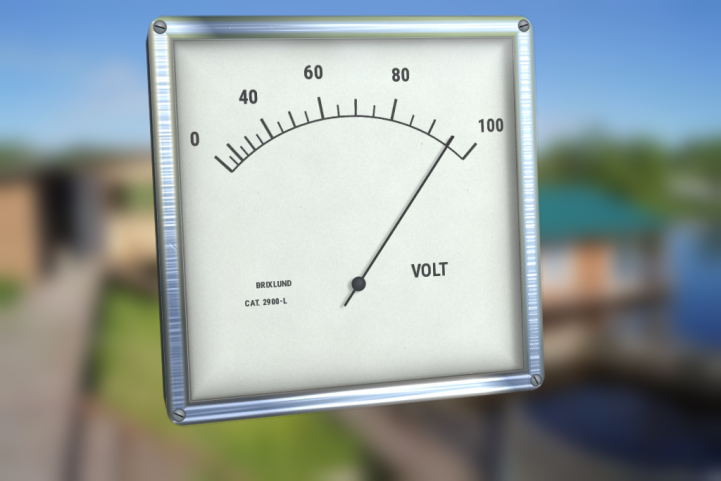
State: 95 V
